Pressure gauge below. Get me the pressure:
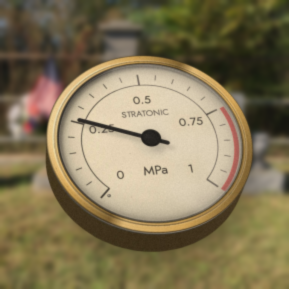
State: 0.25 MPa
